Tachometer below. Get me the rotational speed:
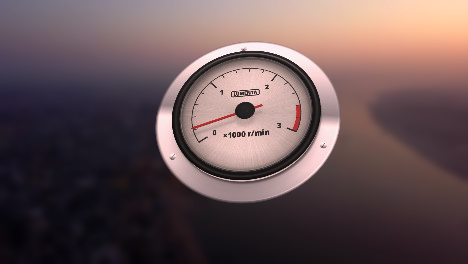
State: 200 rpm
